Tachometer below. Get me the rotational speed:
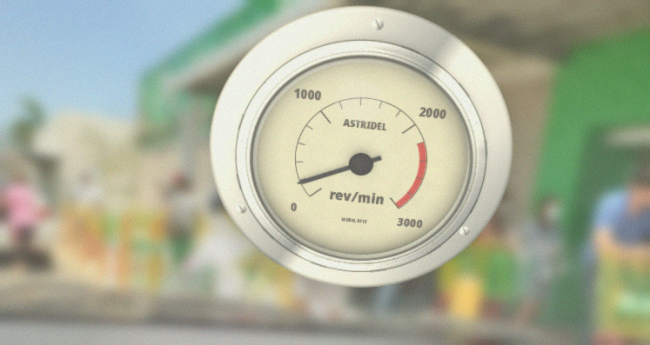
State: 200 rpm
